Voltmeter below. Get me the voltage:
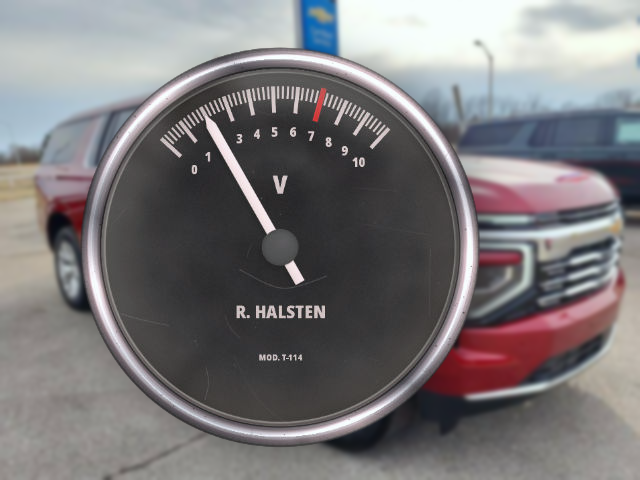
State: 2 V
